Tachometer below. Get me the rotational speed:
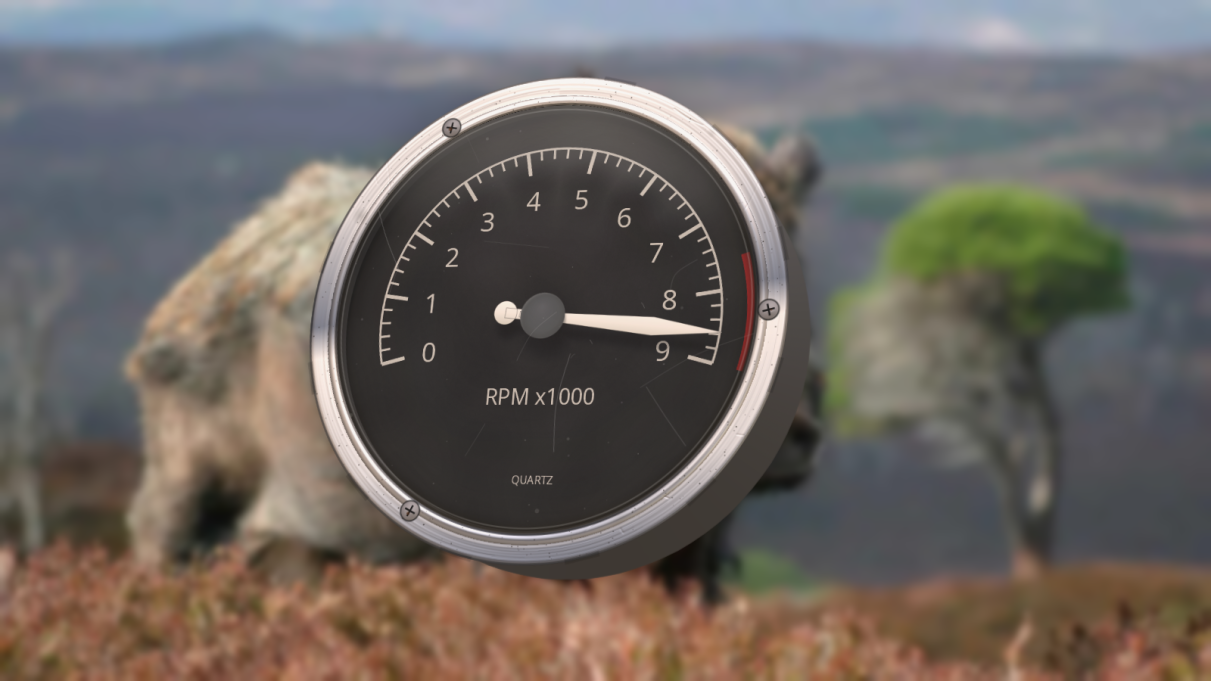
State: 8600 rpm
